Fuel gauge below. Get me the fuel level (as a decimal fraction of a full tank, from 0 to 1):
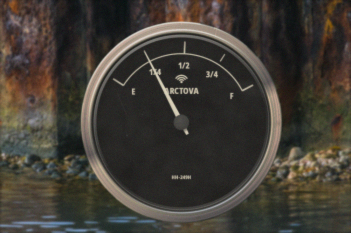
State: 0.25
